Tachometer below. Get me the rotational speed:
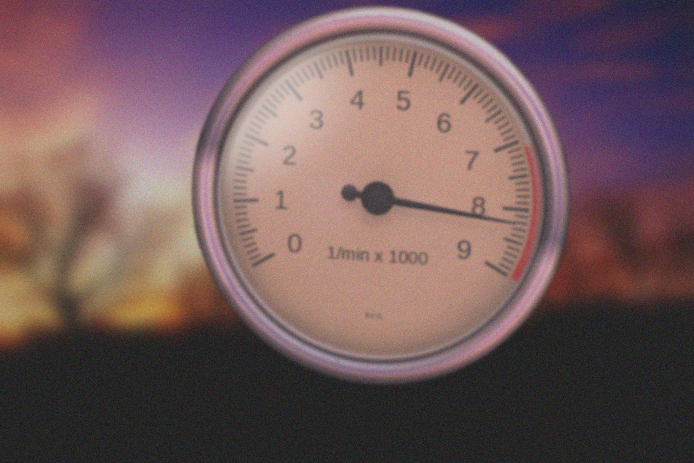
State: 8200 rpm
